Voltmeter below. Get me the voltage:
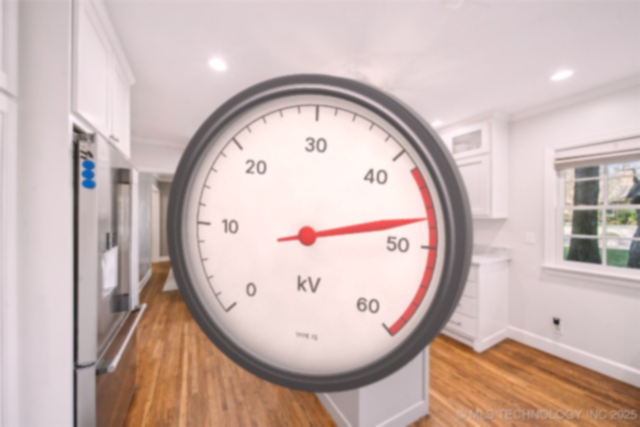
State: 47 kV
